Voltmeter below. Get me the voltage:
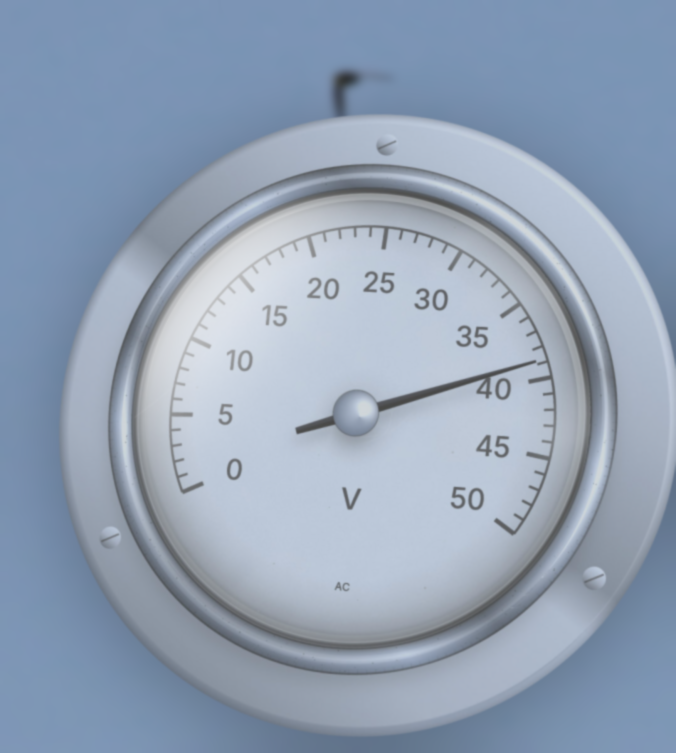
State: 39 V
